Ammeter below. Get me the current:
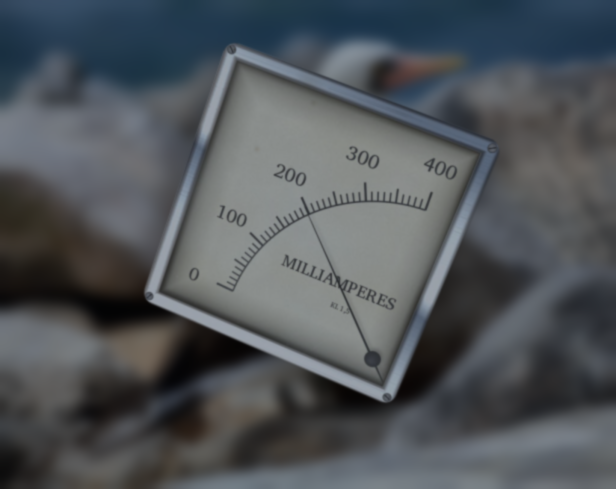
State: 200 mA
